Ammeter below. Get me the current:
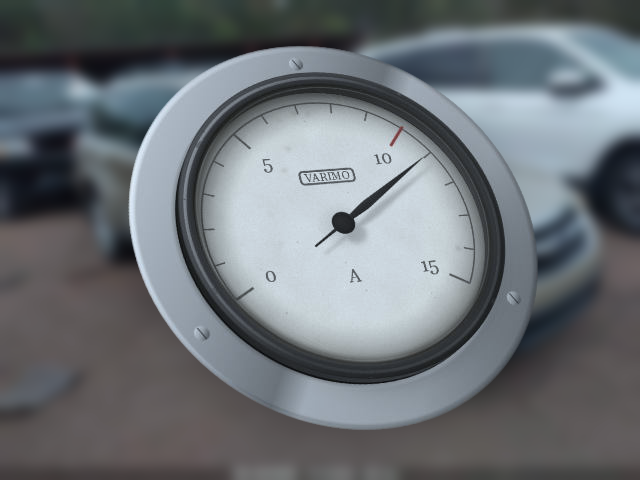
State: 11 A
